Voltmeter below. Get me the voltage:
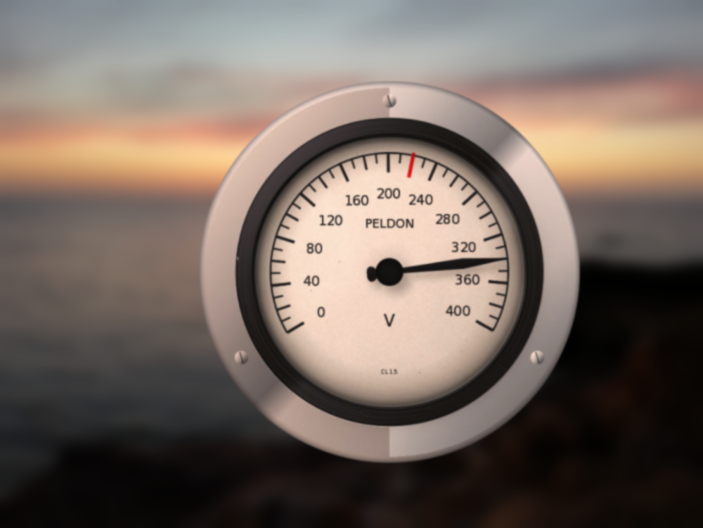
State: 340 V
